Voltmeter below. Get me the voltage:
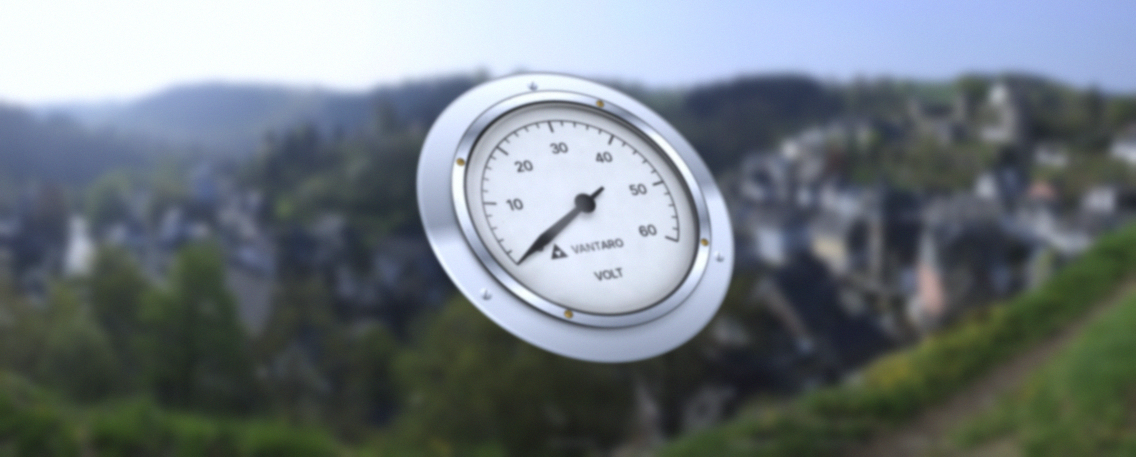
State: 0 V
